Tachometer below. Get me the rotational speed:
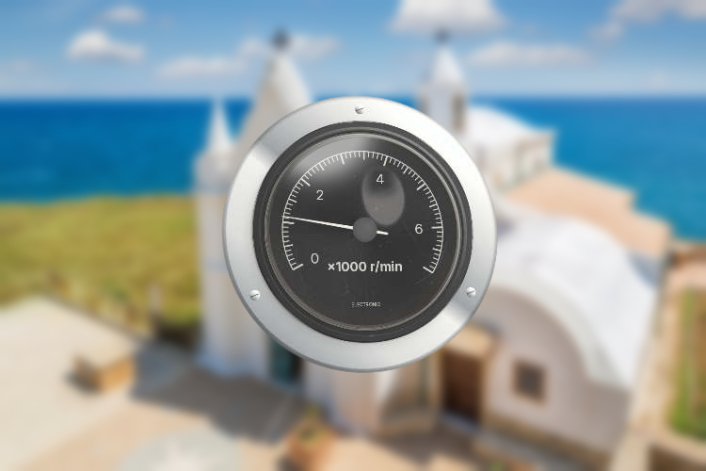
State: 1100 rpm
